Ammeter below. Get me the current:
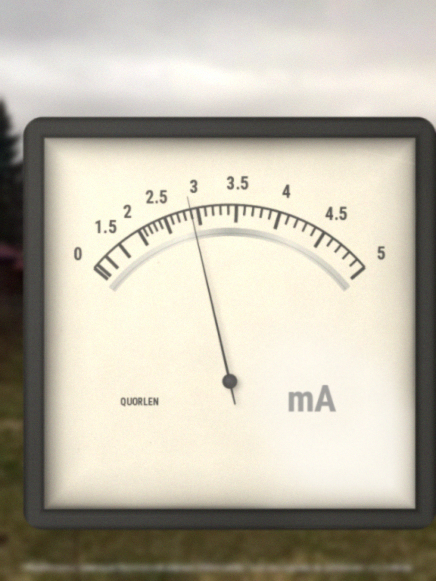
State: 2.9 mA
